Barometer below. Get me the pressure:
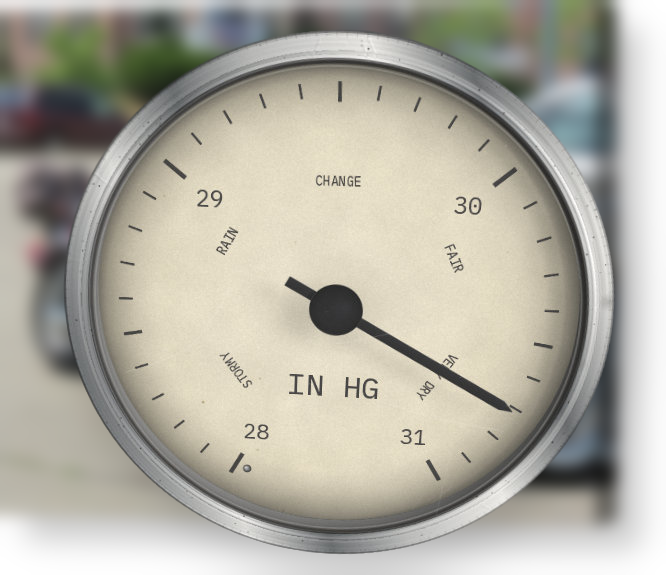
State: 30.7 inHg
